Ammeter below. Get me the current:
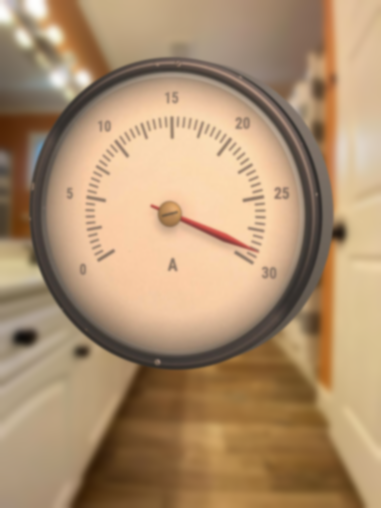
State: 29 A
